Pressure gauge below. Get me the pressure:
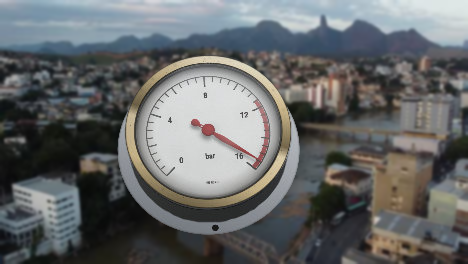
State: 15.5 bar
